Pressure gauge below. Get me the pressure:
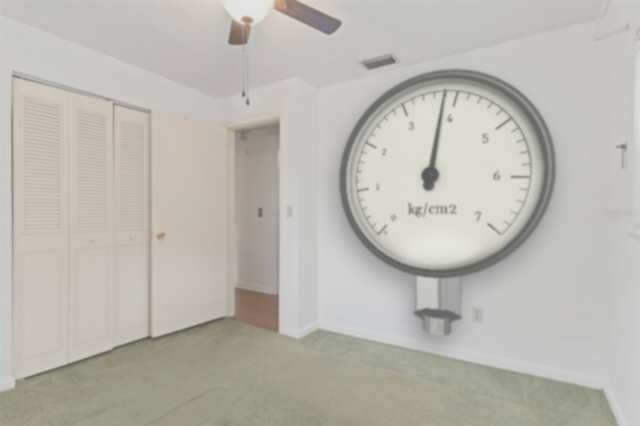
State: 3.8 kg/cm²
